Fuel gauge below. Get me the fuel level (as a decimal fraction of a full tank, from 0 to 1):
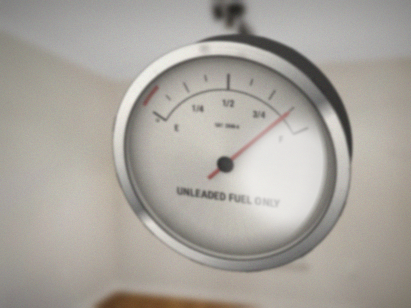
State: 0.875
